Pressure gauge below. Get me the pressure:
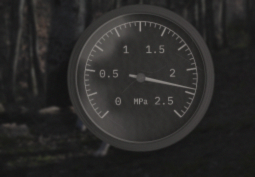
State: 2.2 MPa
